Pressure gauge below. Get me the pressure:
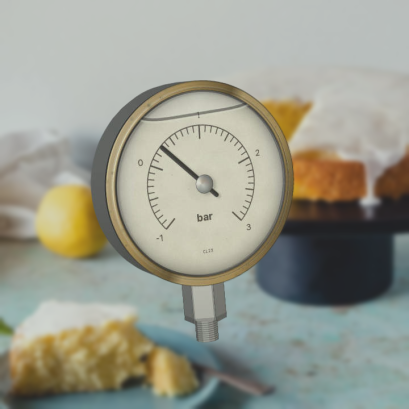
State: 0.3 bar
